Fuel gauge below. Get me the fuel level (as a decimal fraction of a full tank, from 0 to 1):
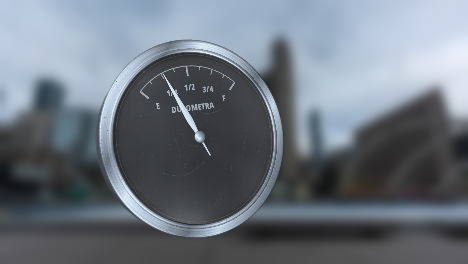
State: 0.25
